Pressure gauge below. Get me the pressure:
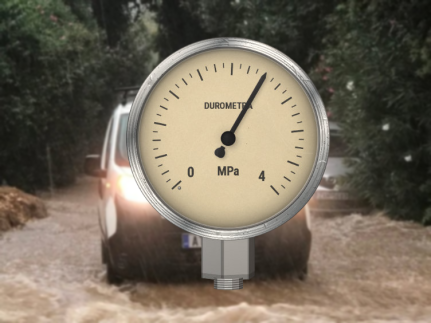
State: 2.4 MPa
